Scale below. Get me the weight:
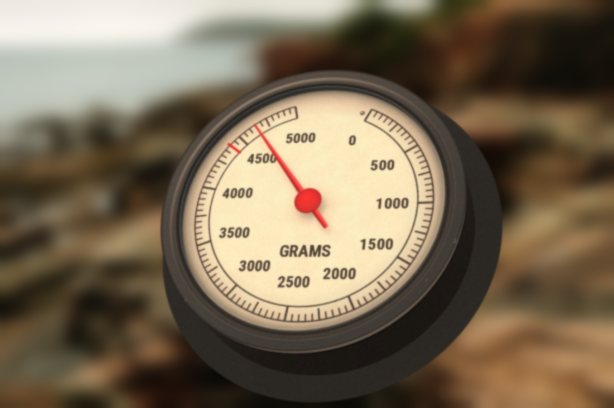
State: 4650 g
